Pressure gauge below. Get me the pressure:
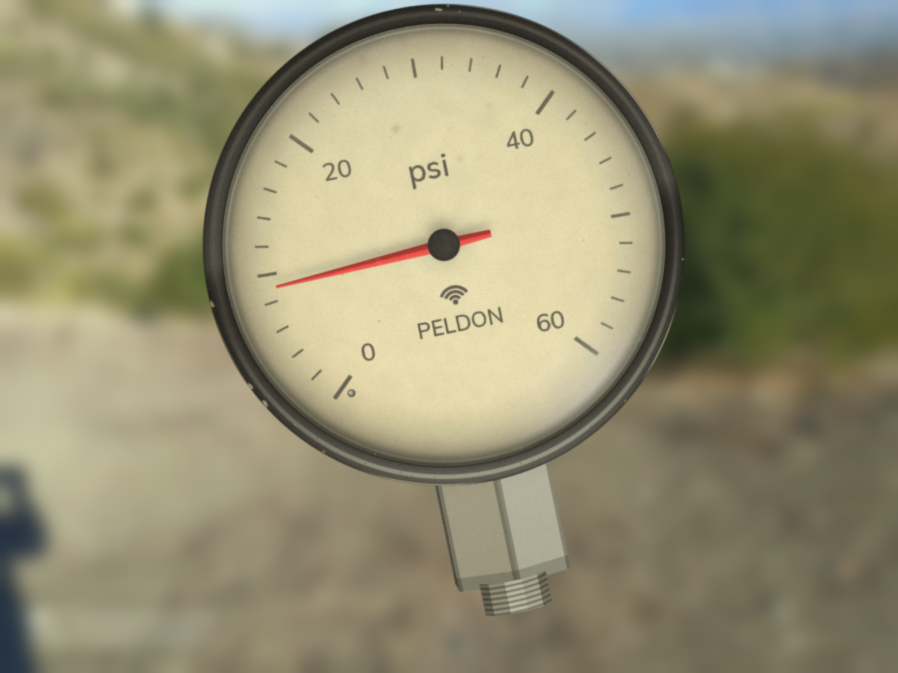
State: 9 psi
